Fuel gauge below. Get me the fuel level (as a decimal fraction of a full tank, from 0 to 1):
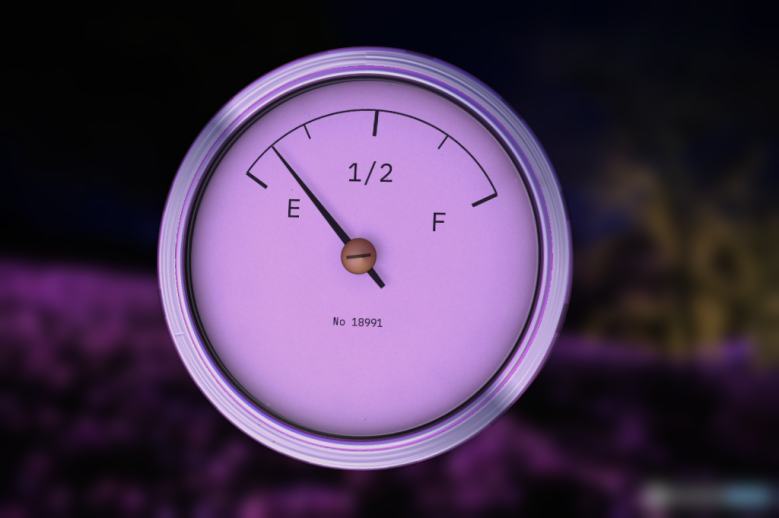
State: 0.125
